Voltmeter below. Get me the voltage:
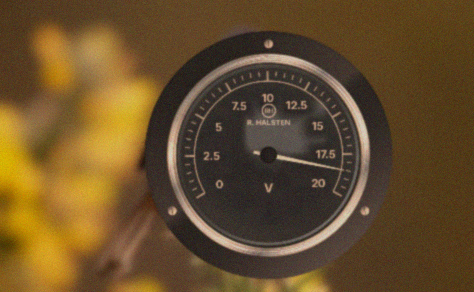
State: 18.5 V
